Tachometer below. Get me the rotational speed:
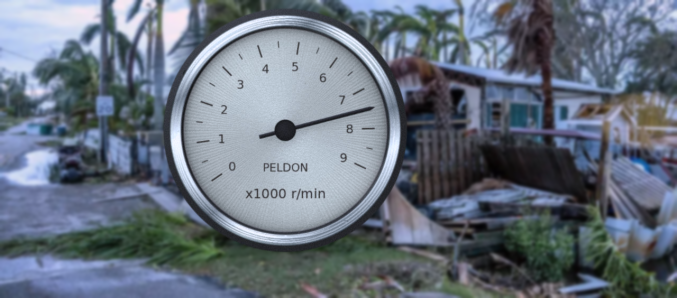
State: 7500 rpm
